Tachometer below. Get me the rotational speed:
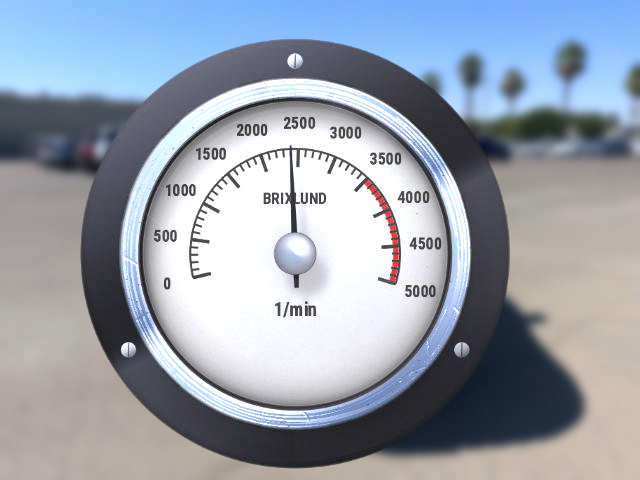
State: 2400 rpm
